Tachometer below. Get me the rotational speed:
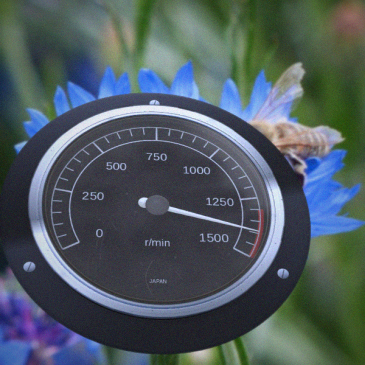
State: 1400 rpm
